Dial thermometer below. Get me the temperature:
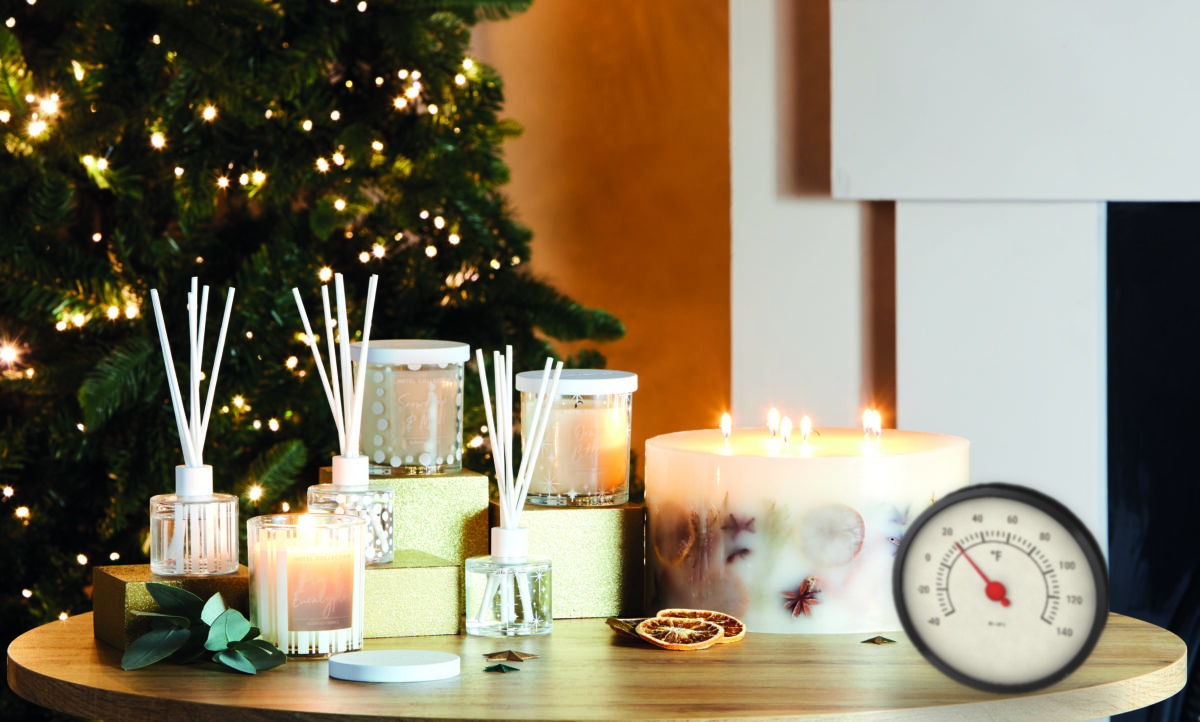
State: 20 °F
